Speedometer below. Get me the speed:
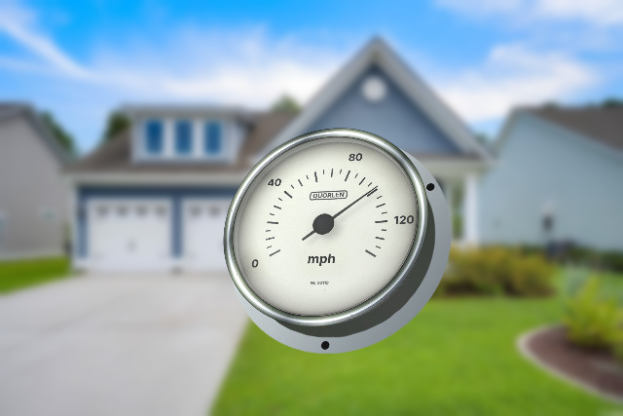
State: 100 mph
